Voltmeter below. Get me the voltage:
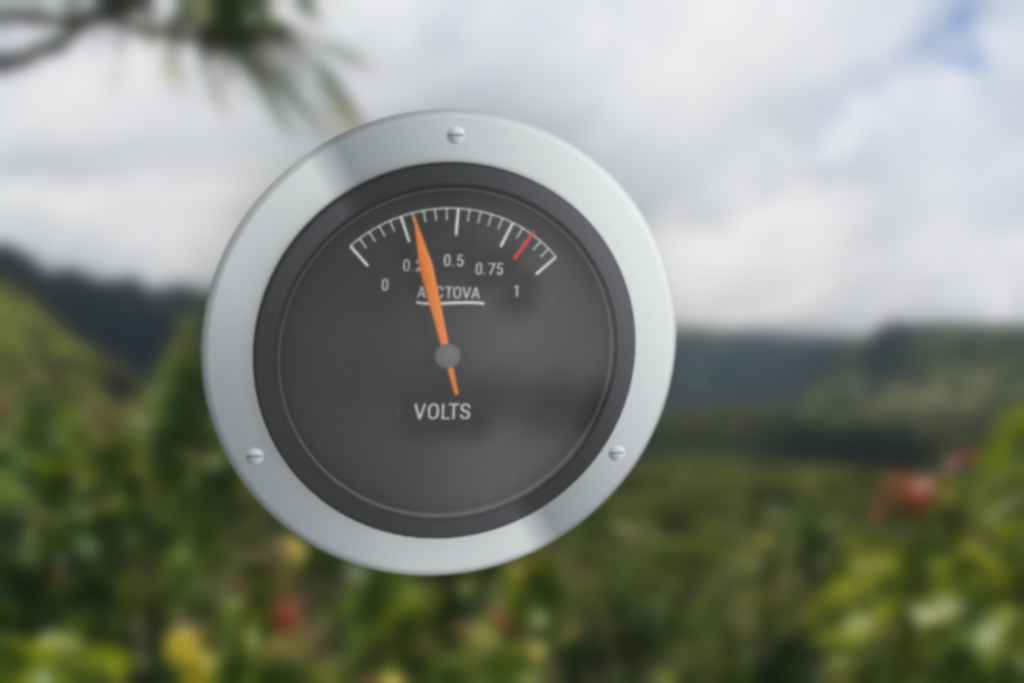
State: 0.3 V
